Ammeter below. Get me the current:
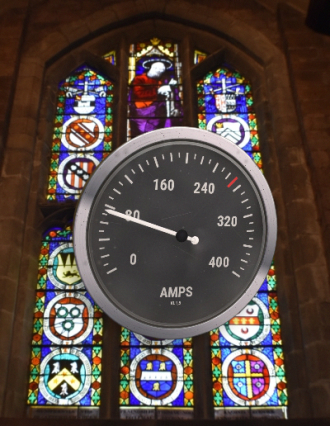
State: 75 A
